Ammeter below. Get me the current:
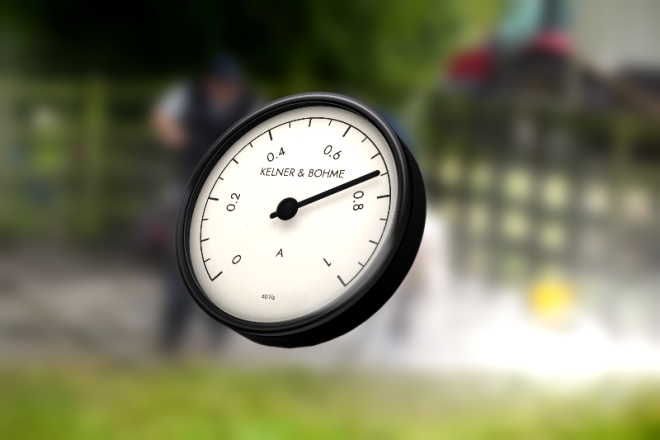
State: 0.75 A
